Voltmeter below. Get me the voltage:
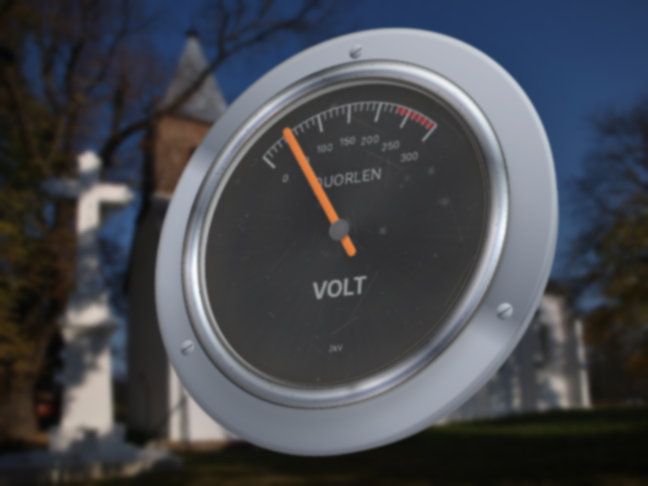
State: 50 V
